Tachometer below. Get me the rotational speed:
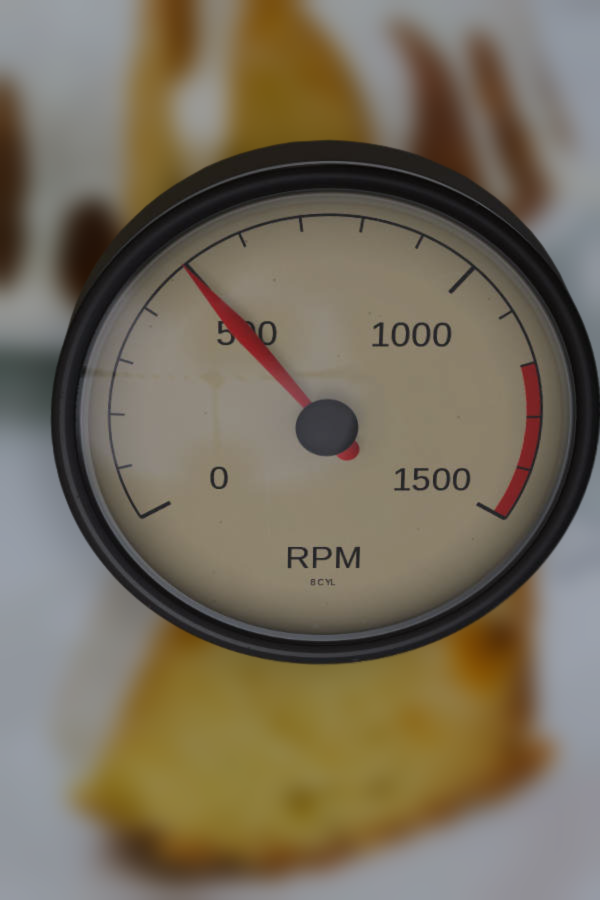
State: 500 rpm
